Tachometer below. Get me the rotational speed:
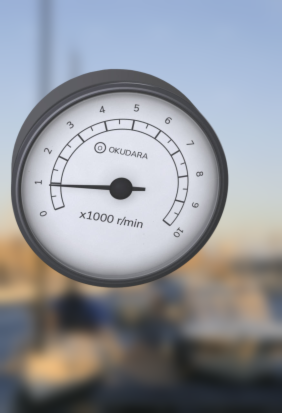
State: 1000 rpm
